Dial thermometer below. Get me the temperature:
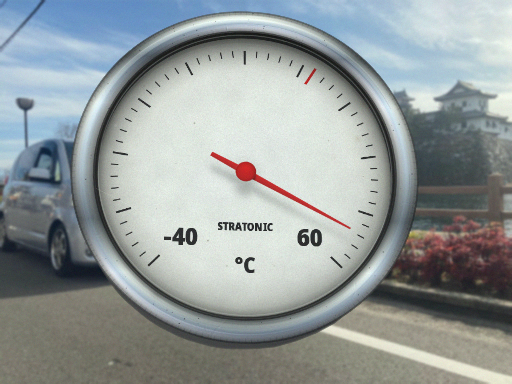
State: 54 °C
